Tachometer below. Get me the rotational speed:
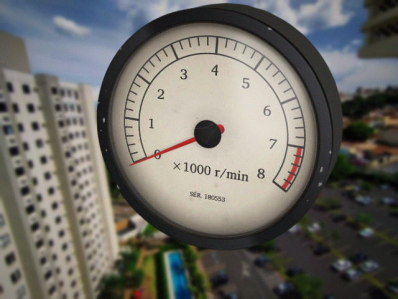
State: 0 rpm
